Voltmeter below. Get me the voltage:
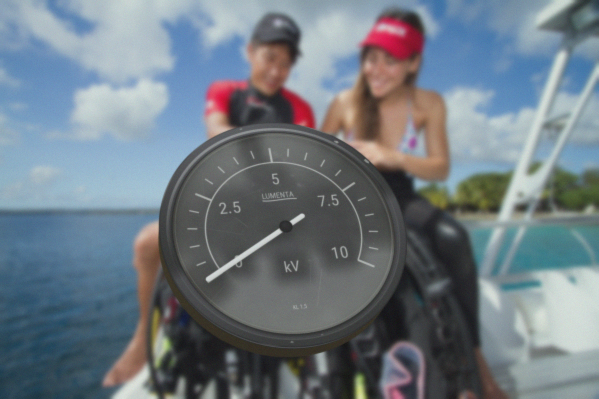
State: 0 kV
